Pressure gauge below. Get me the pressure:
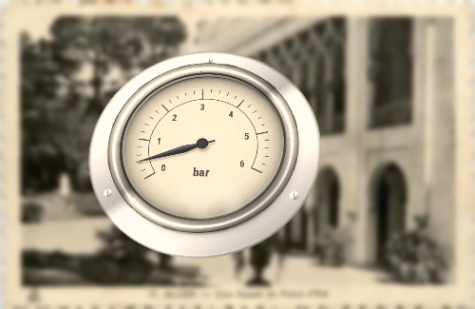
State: 0.4 bar
